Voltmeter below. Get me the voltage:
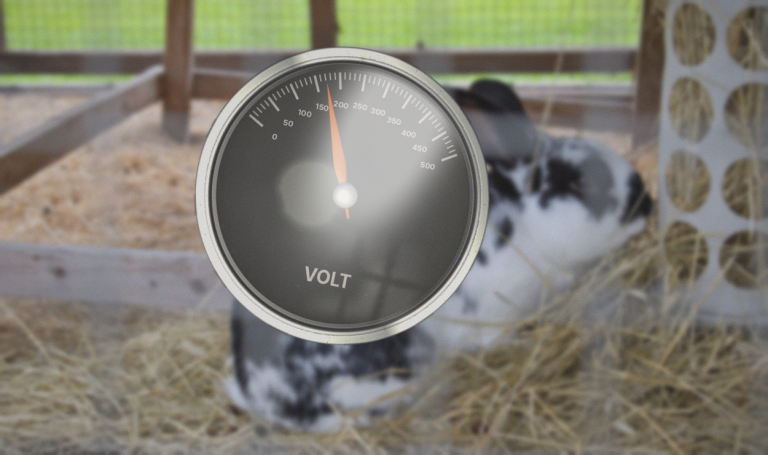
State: 170 V
